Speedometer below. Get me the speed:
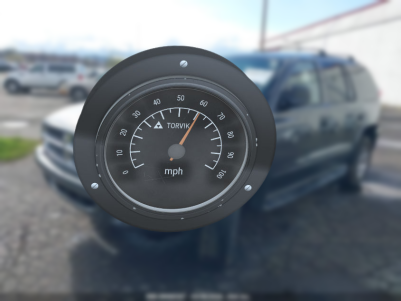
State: 60 mph
